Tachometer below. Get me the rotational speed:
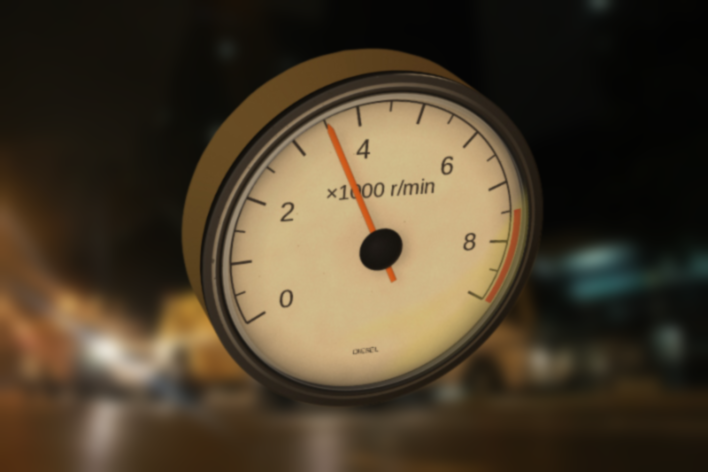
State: 3500 rpm
